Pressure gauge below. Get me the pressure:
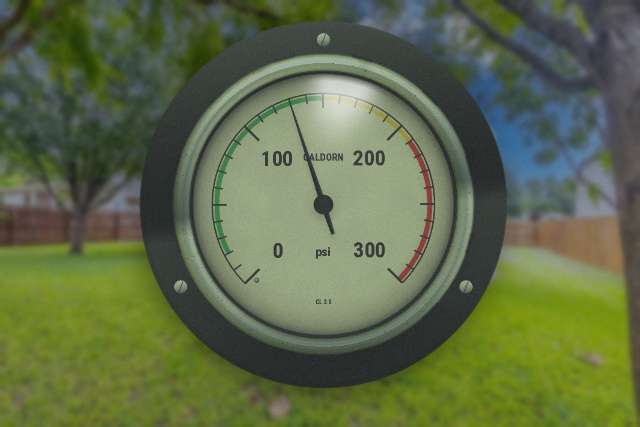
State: 130 psi
